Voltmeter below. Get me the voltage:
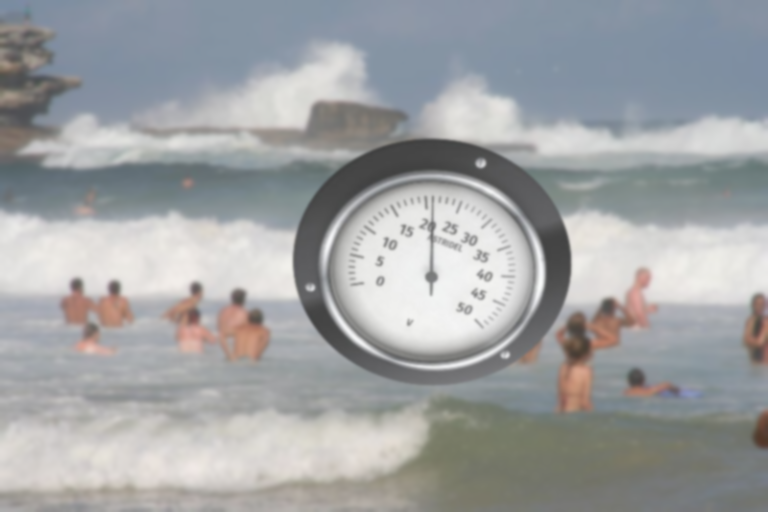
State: 21 V
